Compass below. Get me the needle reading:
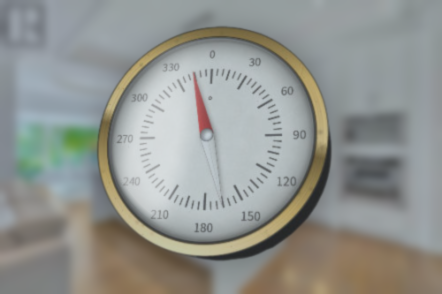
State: 345 °
